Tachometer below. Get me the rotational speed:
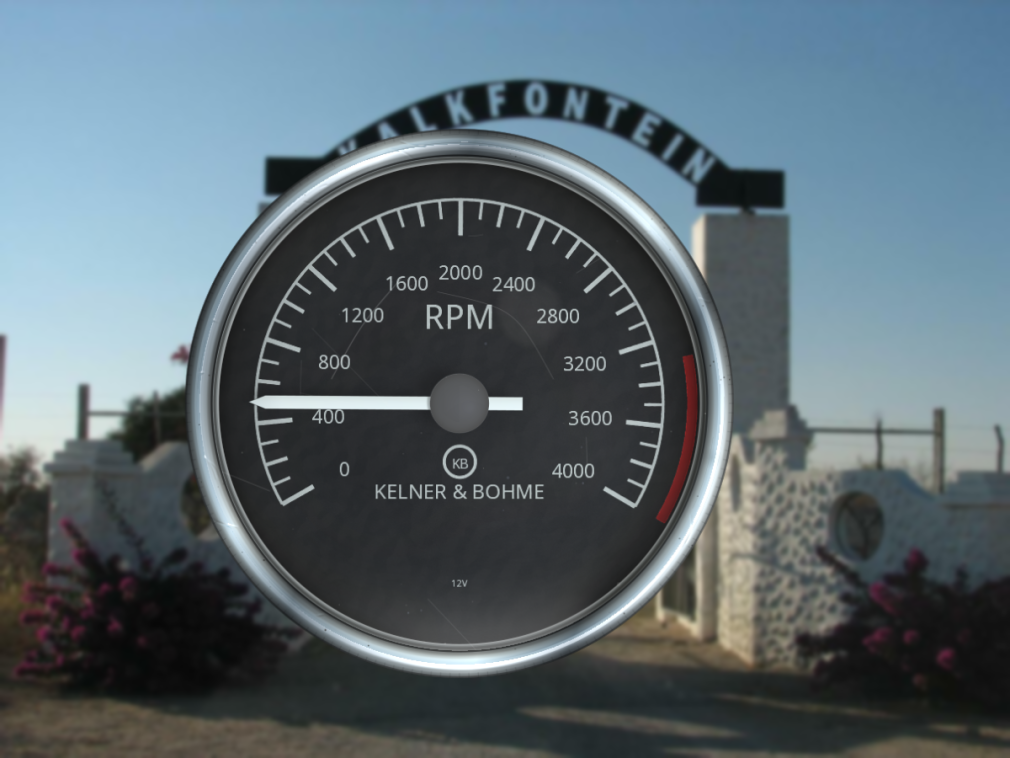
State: 500 rpm
